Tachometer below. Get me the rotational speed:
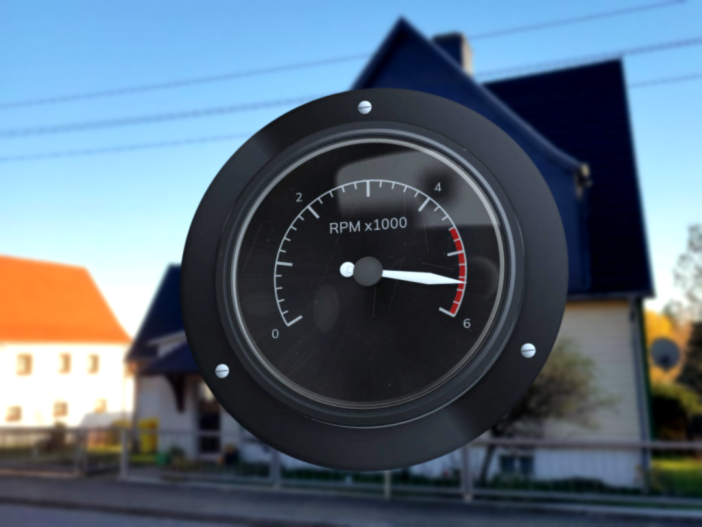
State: 5500 rpm
